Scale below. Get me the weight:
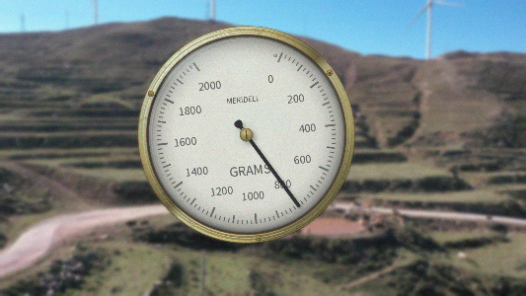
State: 800 g
